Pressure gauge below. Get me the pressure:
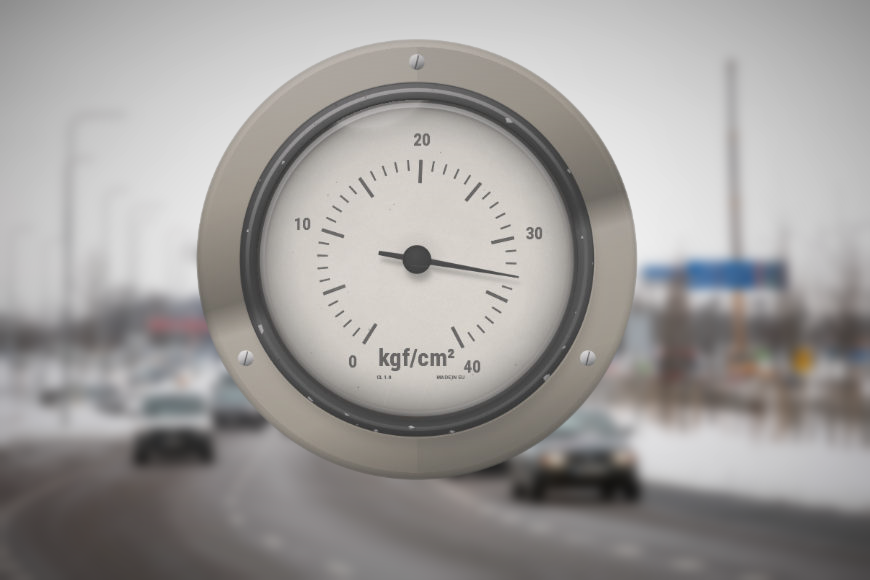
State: 33 kg/cm²
